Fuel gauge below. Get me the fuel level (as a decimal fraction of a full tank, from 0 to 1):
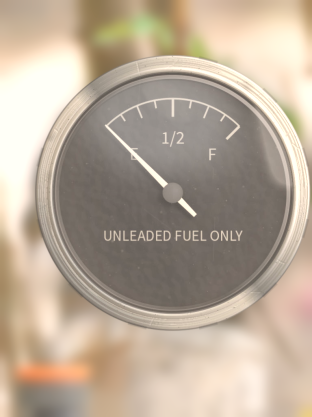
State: 0
